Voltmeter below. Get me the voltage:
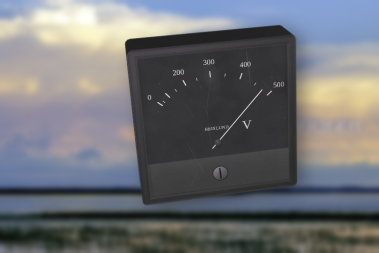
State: 475 V
